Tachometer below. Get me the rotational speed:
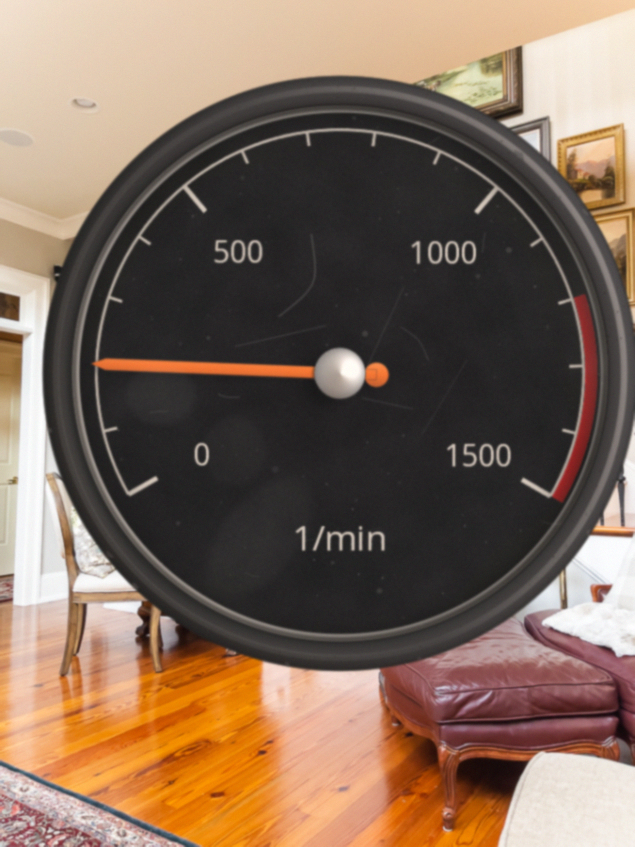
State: 200 rpm
